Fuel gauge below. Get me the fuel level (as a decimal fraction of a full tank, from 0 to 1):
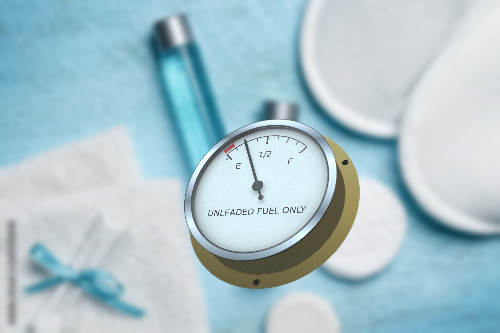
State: 0.25
